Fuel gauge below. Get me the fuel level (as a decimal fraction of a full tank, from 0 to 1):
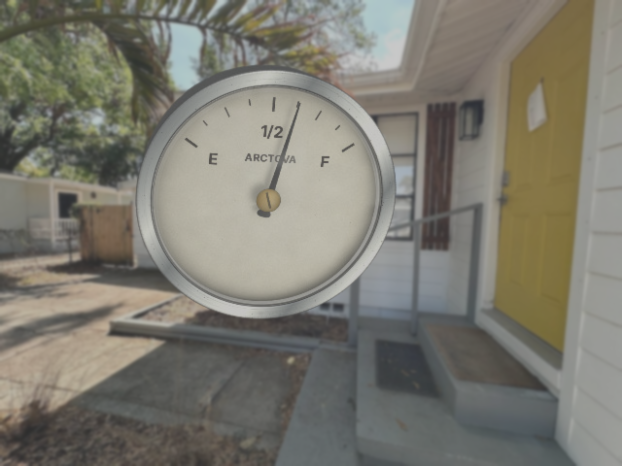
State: 0.625
